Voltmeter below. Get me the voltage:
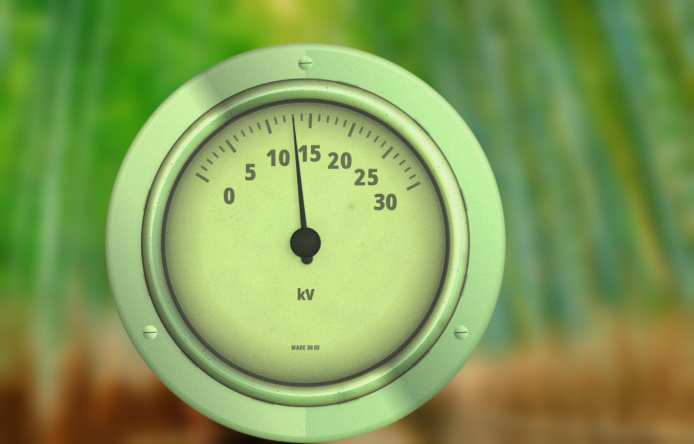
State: 13 kV
